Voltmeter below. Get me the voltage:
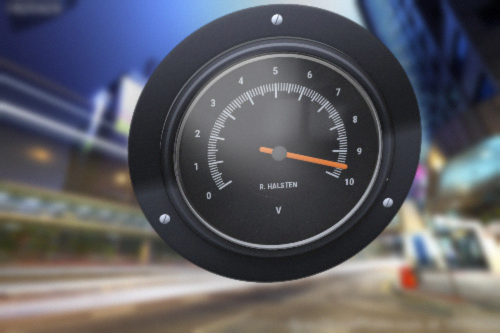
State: 9.5 V
